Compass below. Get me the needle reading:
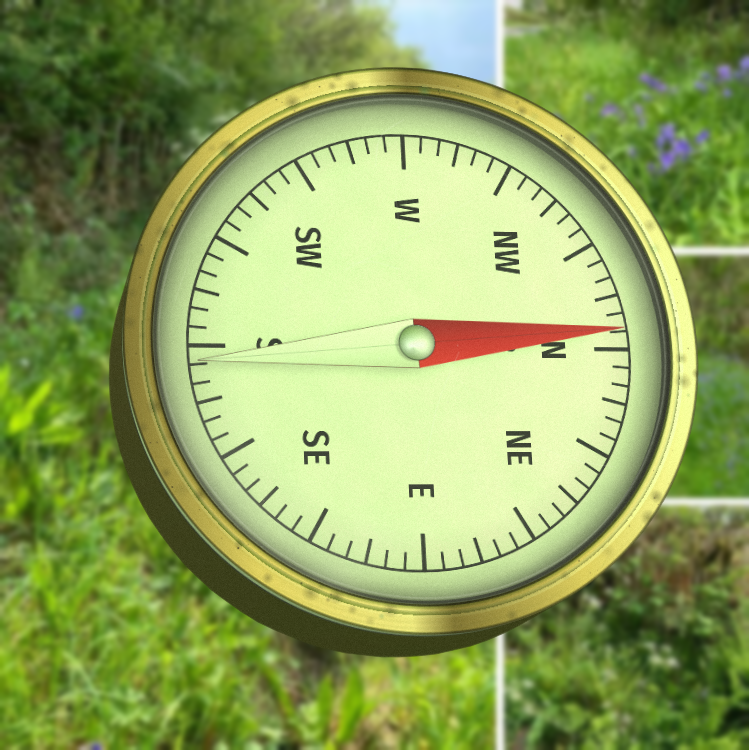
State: 355 °
